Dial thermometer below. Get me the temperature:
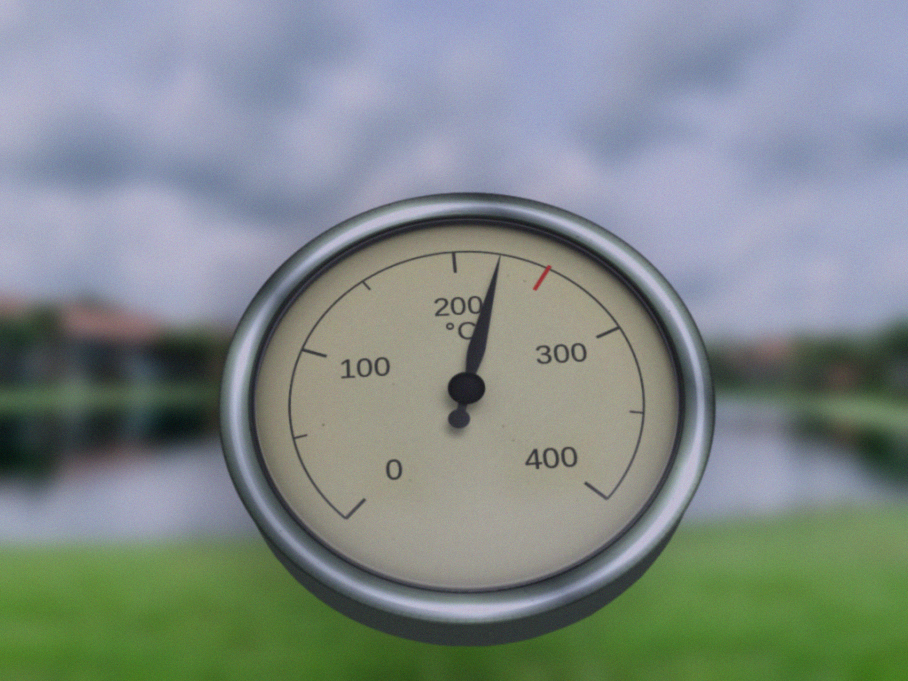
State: 225 °C
